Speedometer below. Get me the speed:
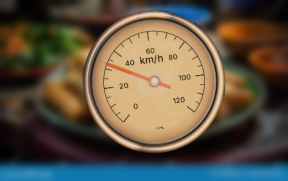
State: 32.5 km/h
